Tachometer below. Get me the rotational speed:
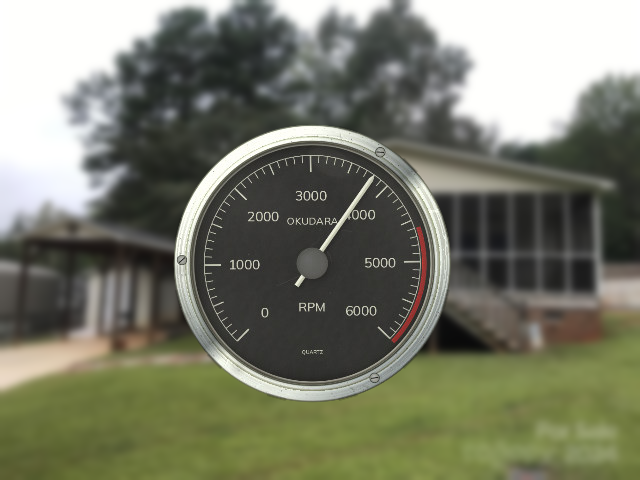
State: 3800 rpm
